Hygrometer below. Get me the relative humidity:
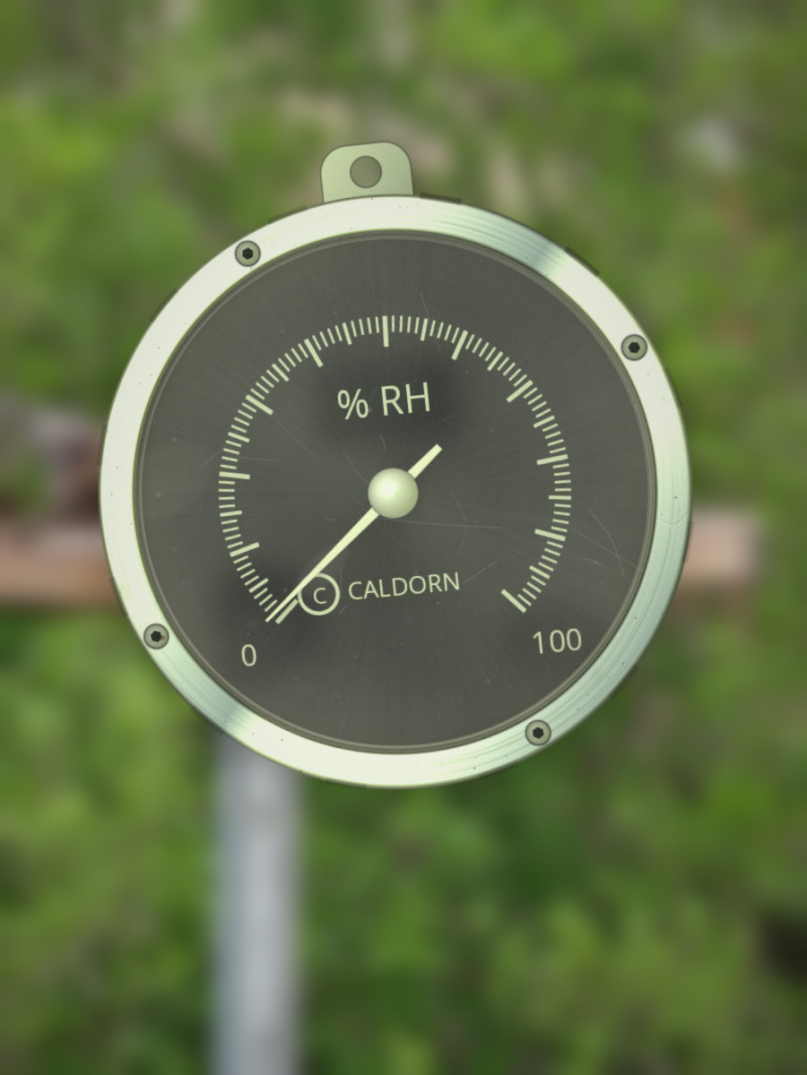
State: 1 %
